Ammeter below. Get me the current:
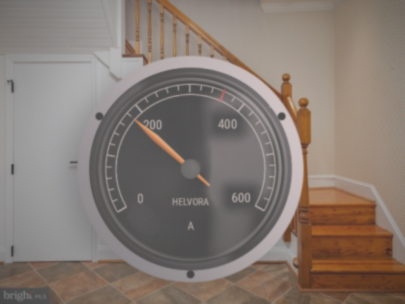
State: 180 A
